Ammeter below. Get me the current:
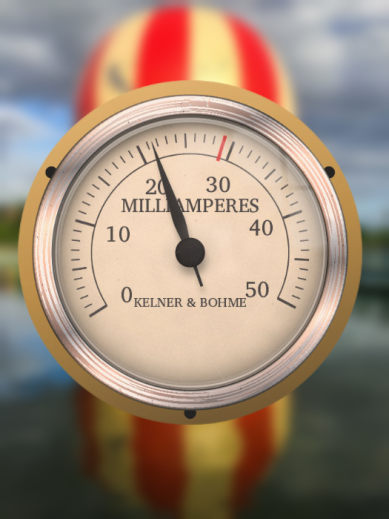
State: 21.5 mA
